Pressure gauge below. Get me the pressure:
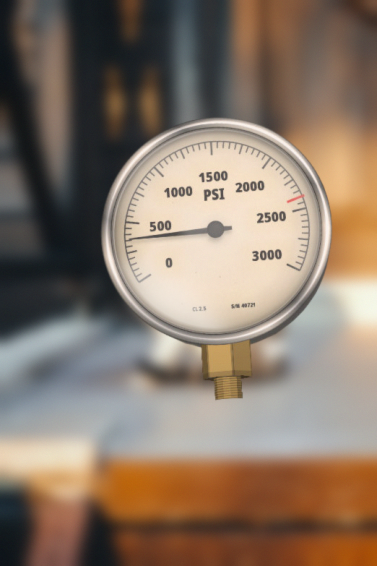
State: 350 psi
